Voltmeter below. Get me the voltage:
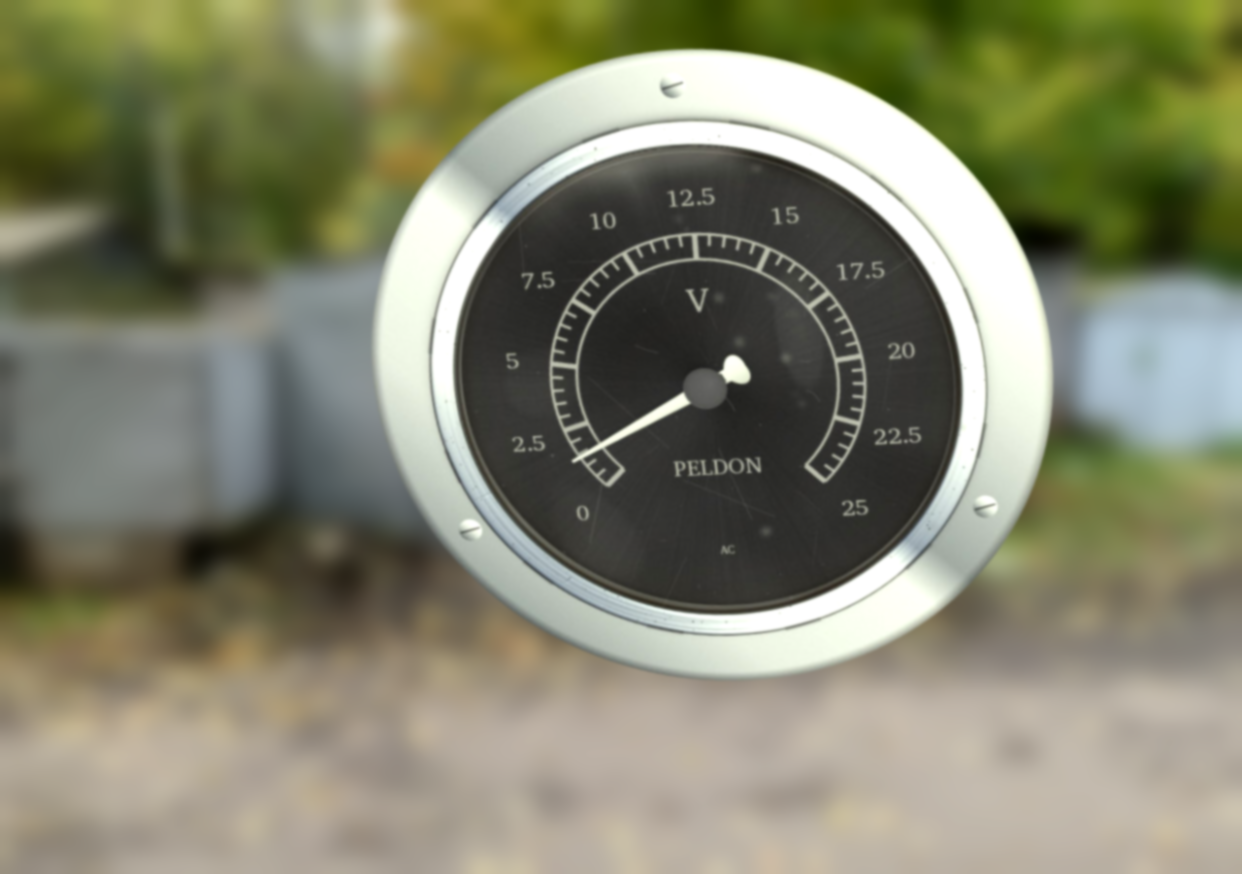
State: 1.5 V
